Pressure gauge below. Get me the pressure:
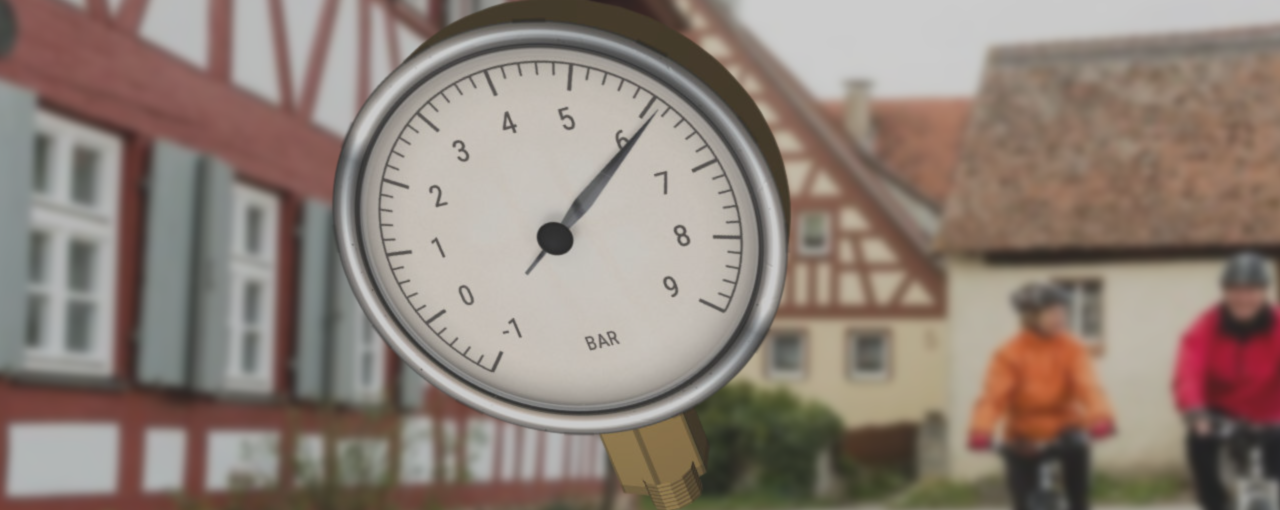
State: 6.1 bar
